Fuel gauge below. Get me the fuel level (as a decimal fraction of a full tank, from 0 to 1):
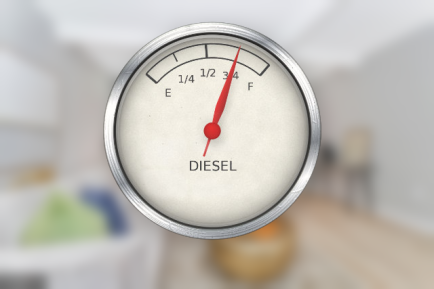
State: 0.75
